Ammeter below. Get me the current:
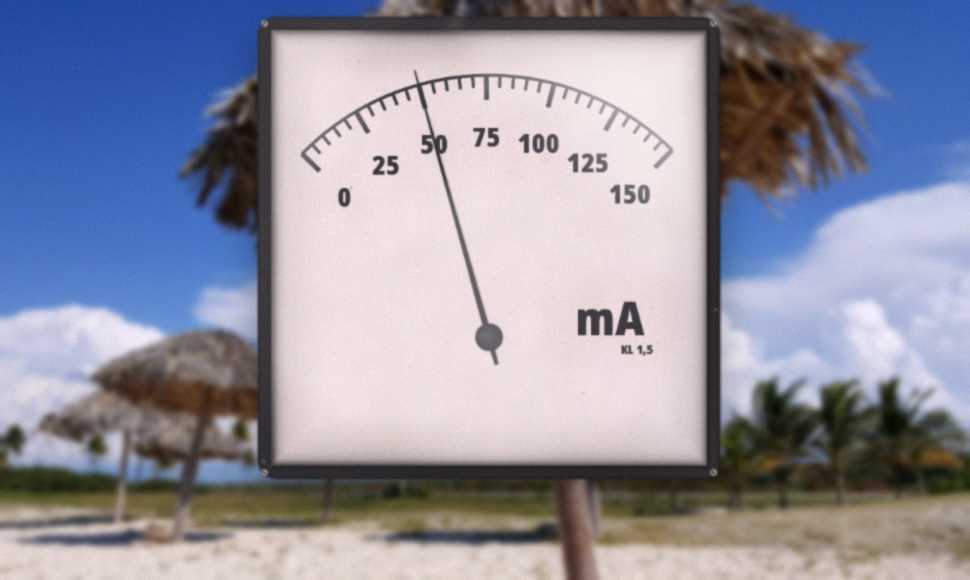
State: 50 mA
